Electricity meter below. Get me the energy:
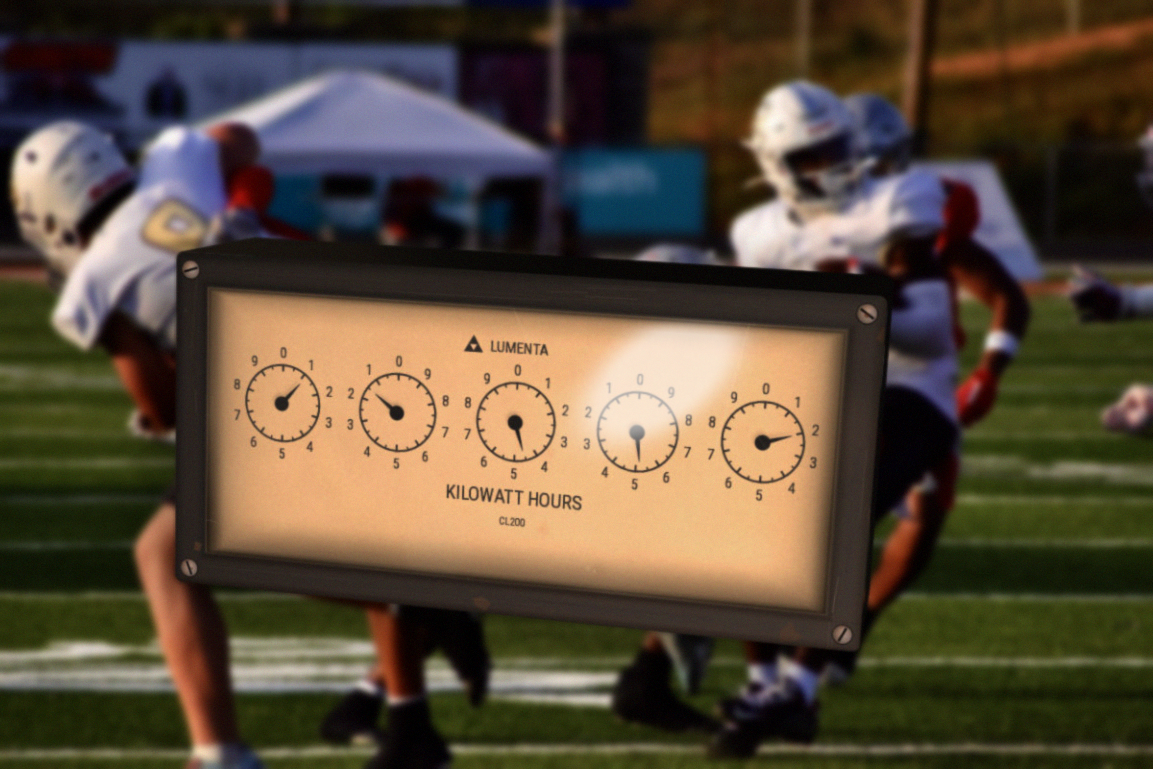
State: 11452 kWh
